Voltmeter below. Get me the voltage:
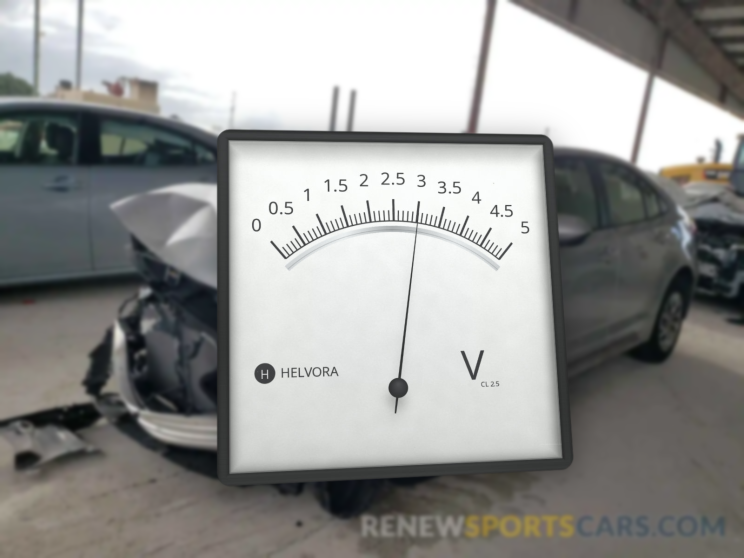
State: 3 V
